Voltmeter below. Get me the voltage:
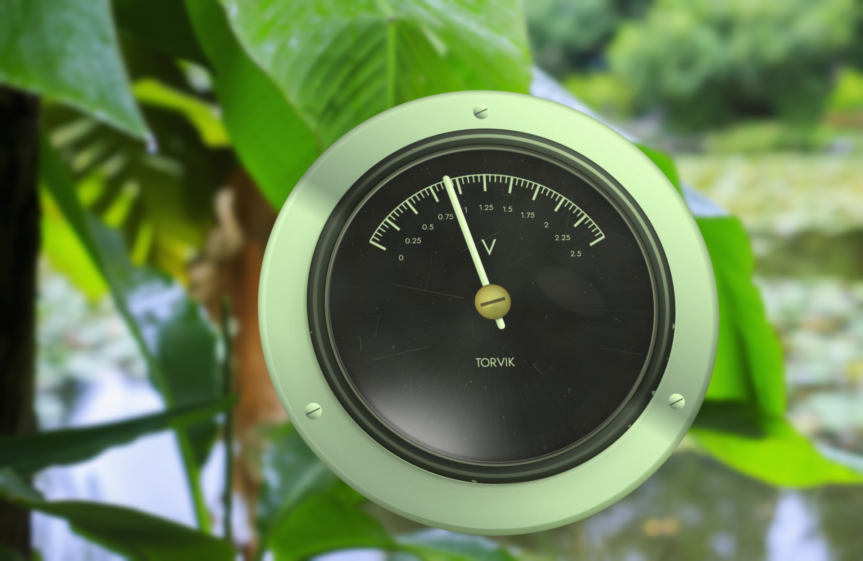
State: 0.9 V
